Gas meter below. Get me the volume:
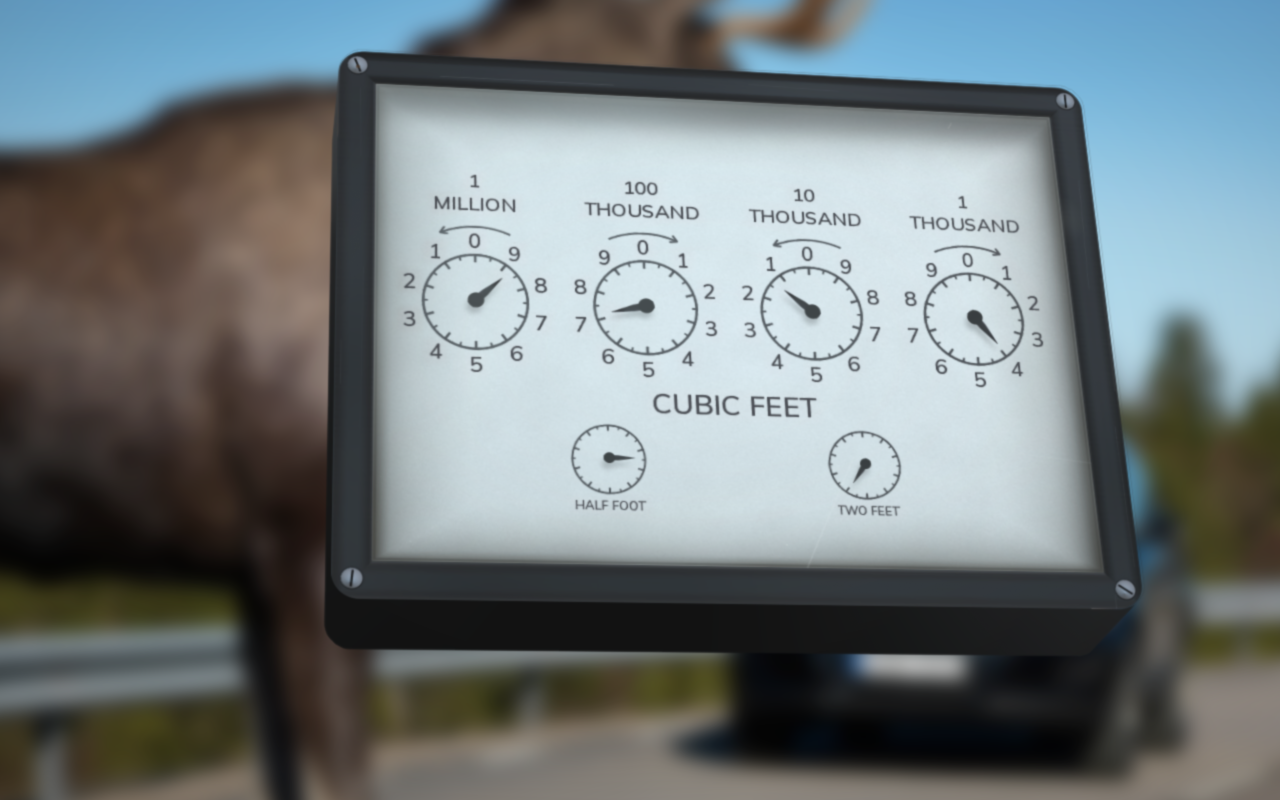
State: 871400 ft³
